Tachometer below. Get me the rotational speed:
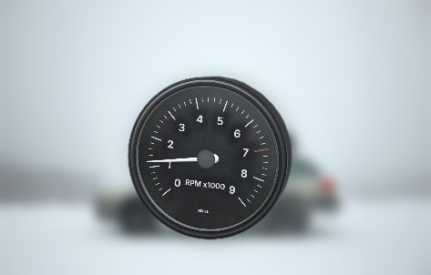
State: 1200 rpm
